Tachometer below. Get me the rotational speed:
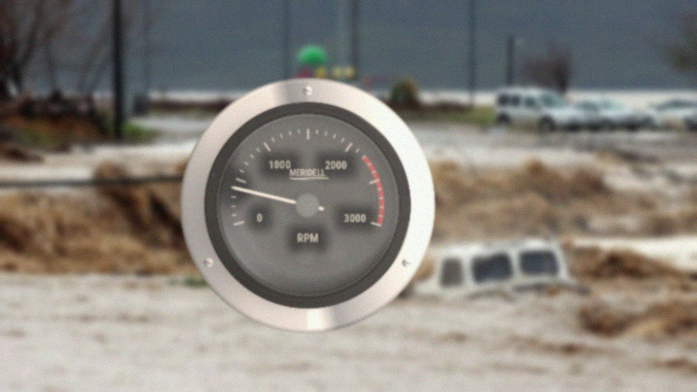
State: 400 rpm
